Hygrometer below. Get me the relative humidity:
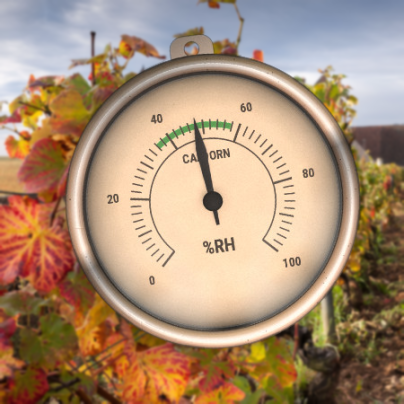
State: 48 %
